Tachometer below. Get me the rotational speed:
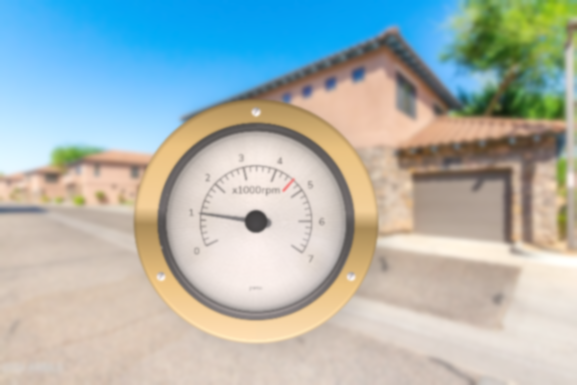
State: 1000 rpm
